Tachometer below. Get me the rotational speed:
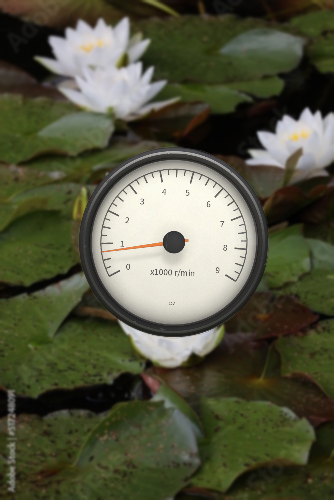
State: 750 rpm
